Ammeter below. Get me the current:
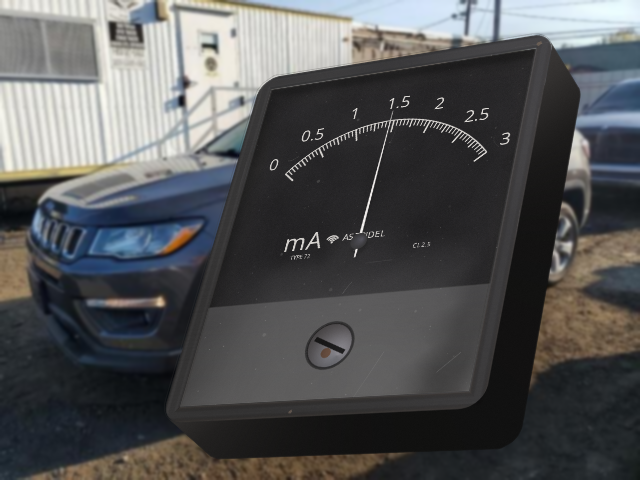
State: 1.5 mA
